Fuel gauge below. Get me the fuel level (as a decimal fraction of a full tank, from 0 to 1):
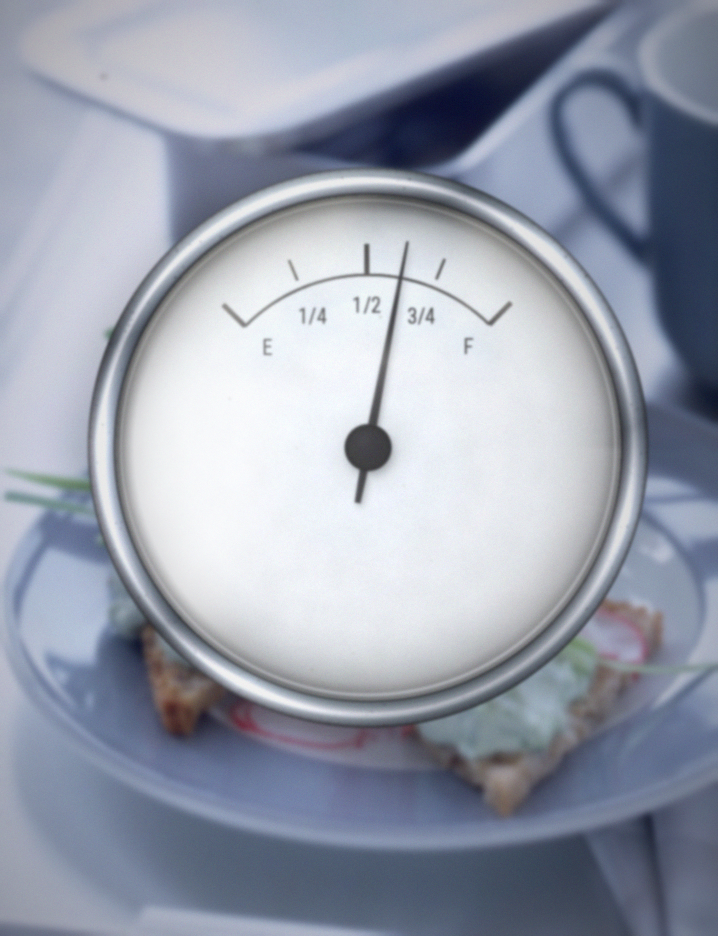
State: 0.625
